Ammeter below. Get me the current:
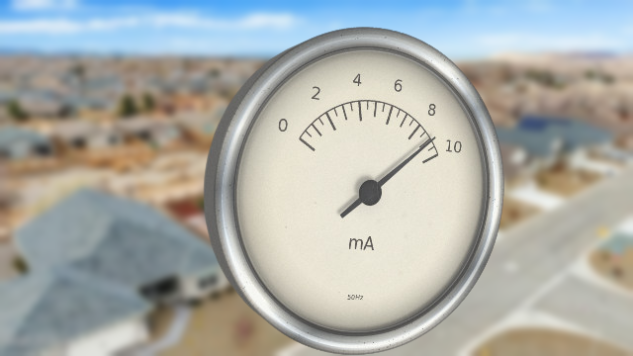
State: 9 mA
